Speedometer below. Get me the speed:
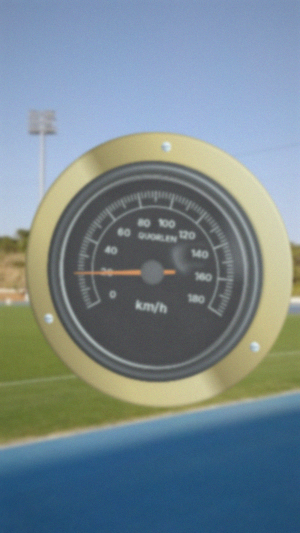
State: 20 km/h
